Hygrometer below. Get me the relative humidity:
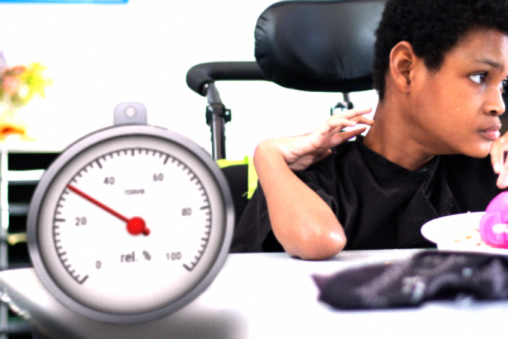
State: 30 %
